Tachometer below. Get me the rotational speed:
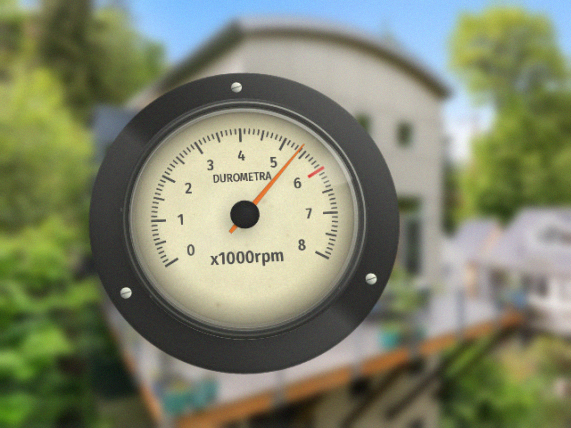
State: 5400 rpm
